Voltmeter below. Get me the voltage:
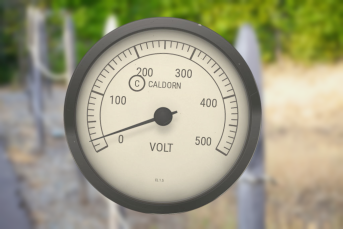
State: 20 V
